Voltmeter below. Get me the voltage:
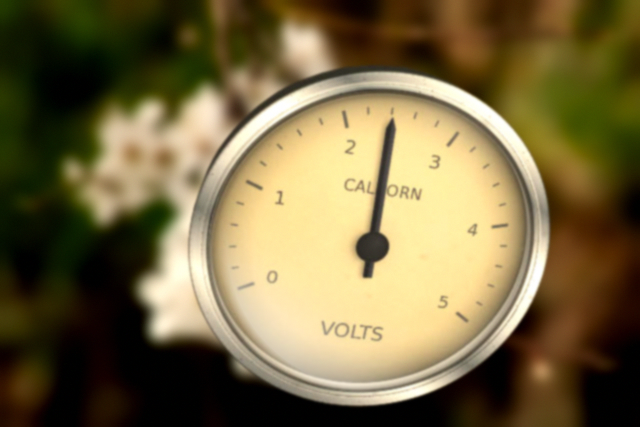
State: 2.4 V
